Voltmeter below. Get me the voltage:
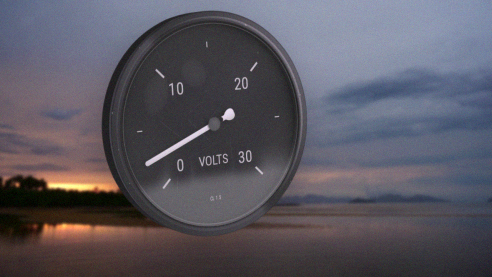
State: 2.5 V
